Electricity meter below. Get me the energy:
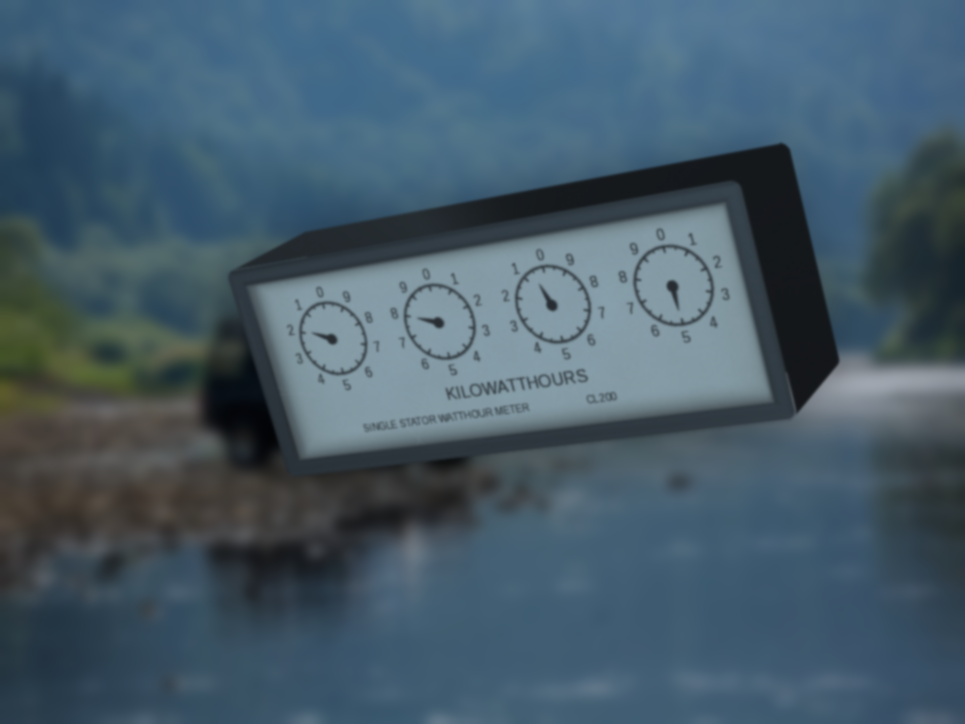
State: 1805 kWh
